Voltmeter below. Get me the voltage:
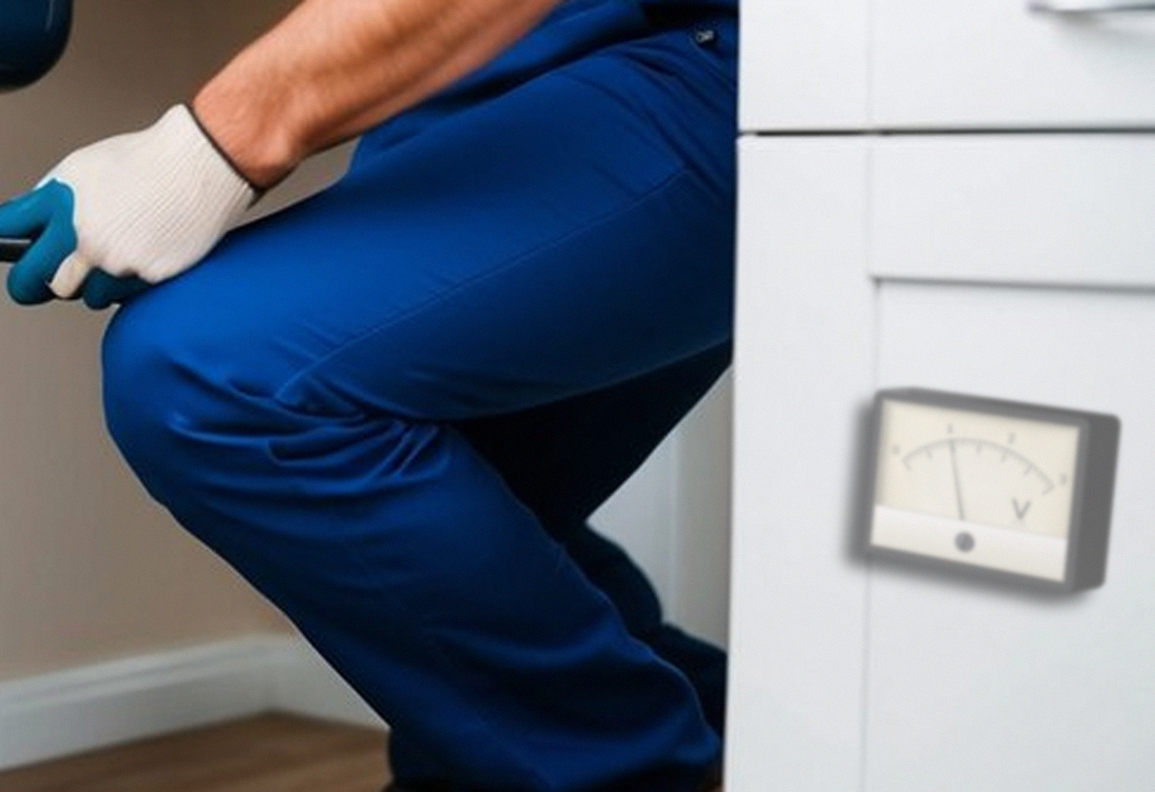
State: 1 V
